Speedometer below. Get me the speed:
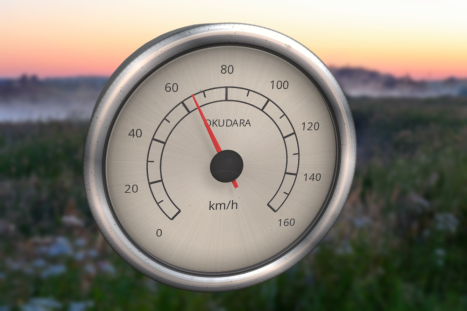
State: 65 km/h
